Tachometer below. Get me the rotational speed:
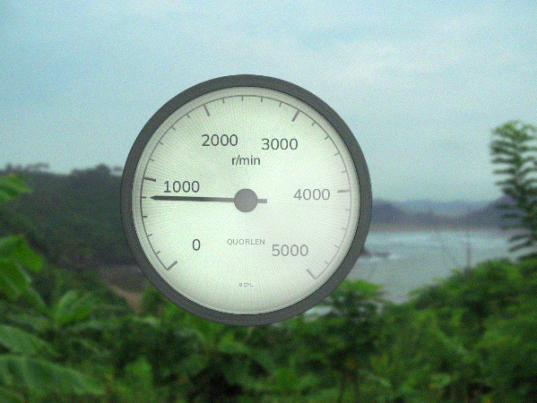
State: 800 rpm
